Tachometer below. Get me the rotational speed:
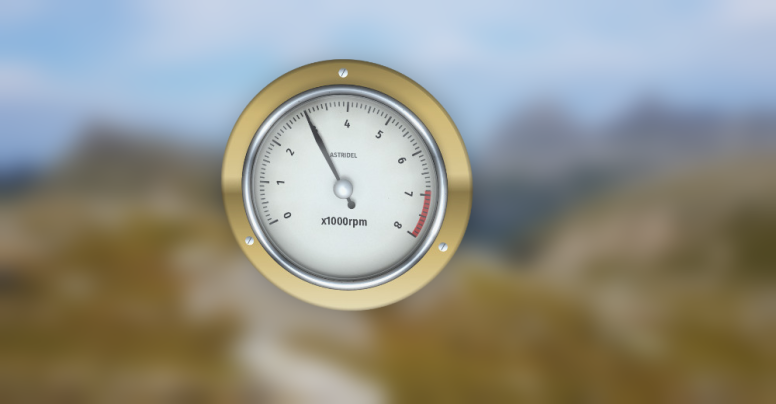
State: 3000 rpm
